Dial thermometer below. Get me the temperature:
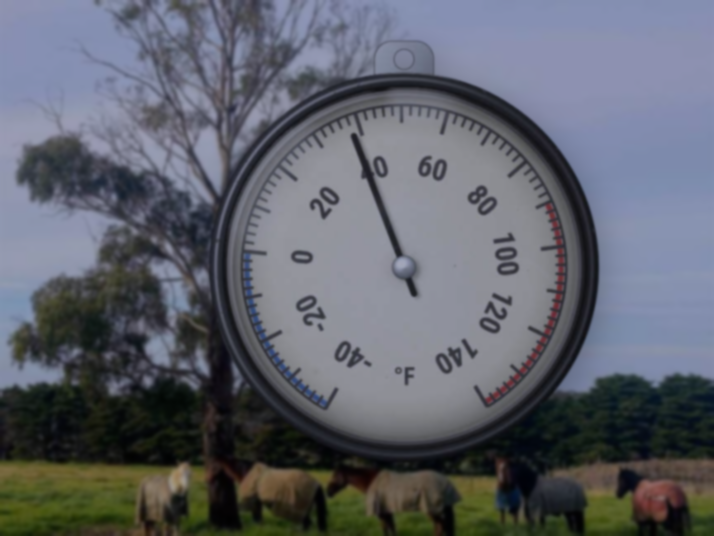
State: 38 °F
